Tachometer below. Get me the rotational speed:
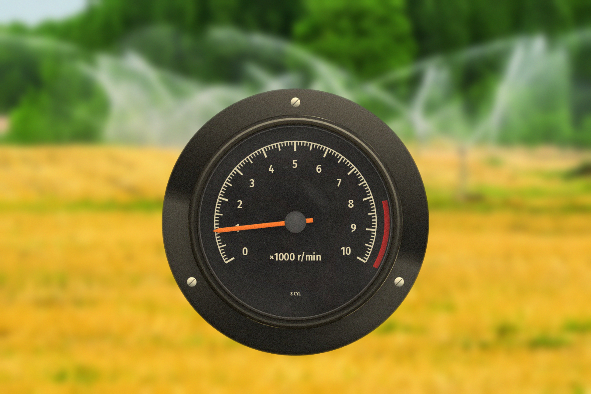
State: 1000 rpm
